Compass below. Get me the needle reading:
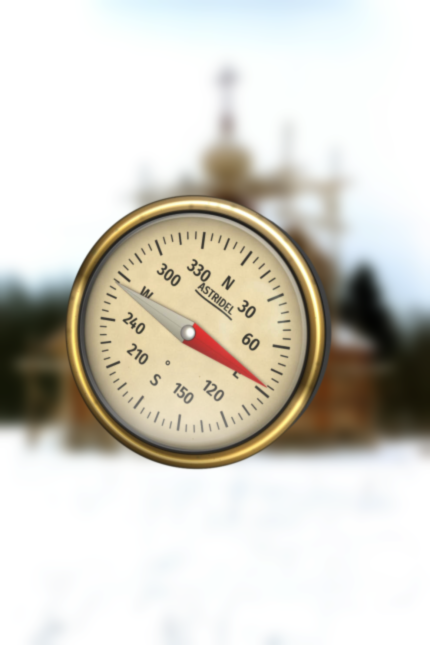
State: 85 °
